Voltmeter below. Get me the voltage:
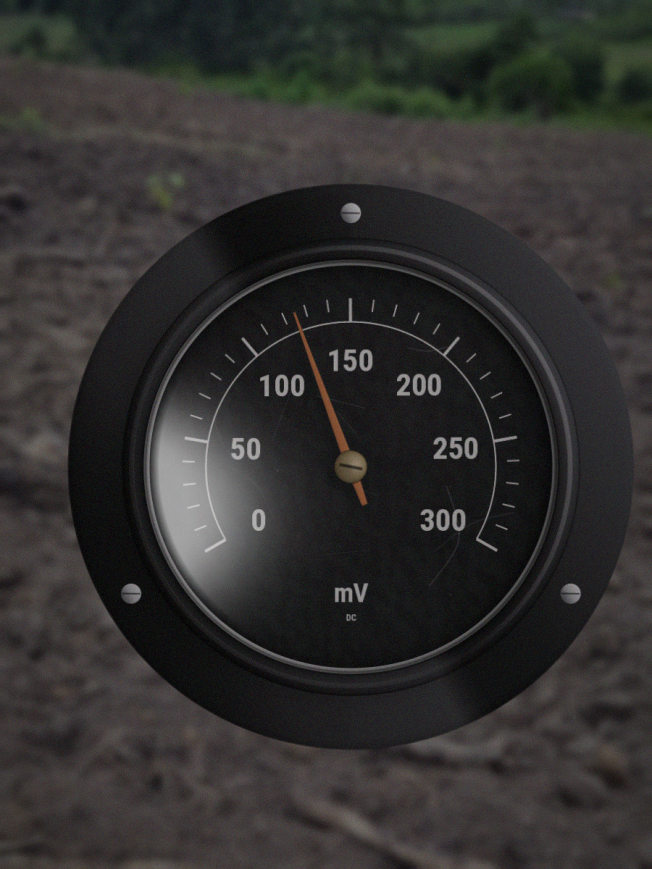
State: 125 mV
